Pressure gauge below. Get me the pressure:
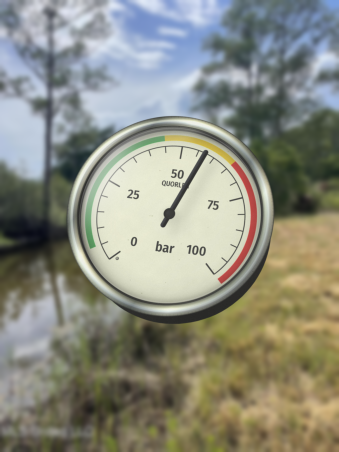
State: 57.5 bar
